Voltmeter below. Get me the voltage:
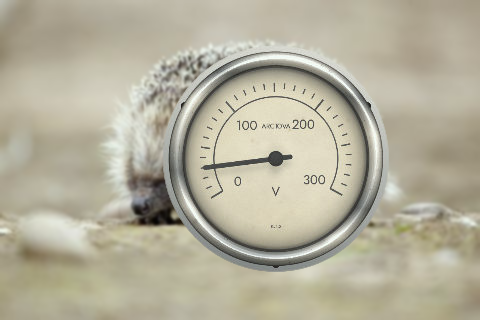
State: 30 V
